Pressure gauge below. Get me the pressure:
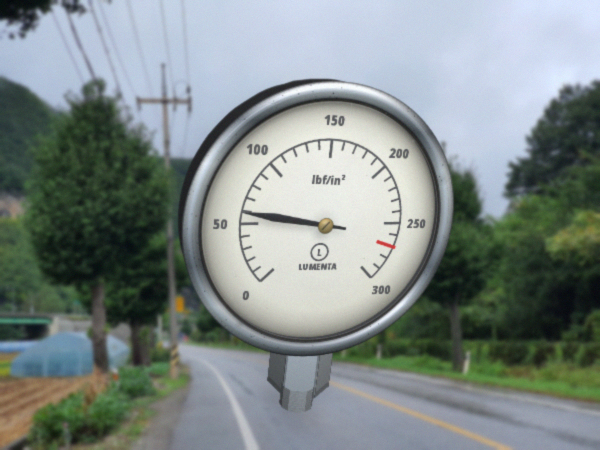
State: 60 psi
